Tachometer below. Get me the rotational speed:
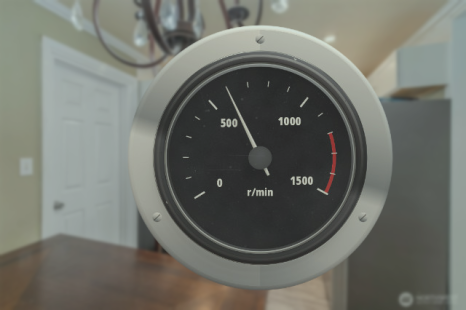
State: 600 rpm
